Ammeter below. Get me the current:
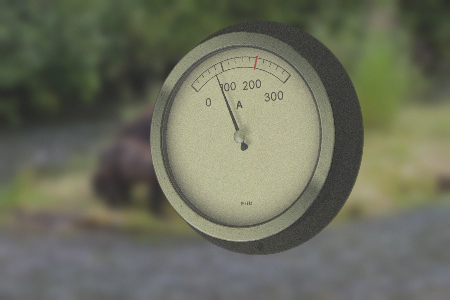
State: 80 A
